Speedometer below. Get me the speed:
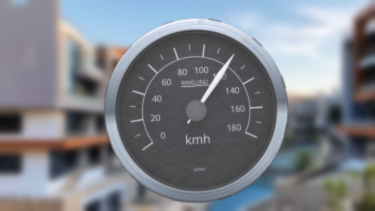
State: 120 km/h
